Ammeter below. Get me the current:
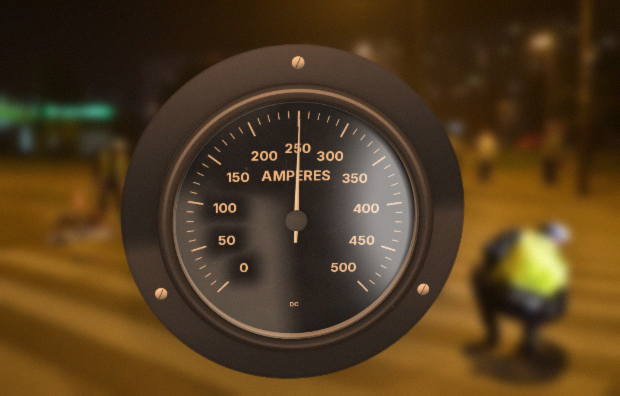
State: 250 A
